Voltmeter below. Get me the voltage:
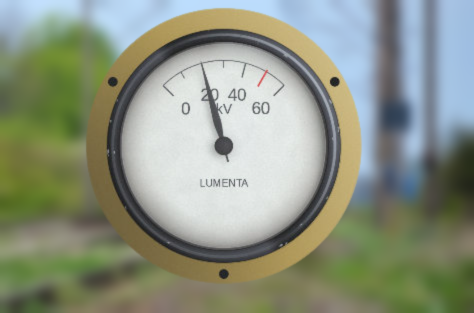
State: 20 kV
